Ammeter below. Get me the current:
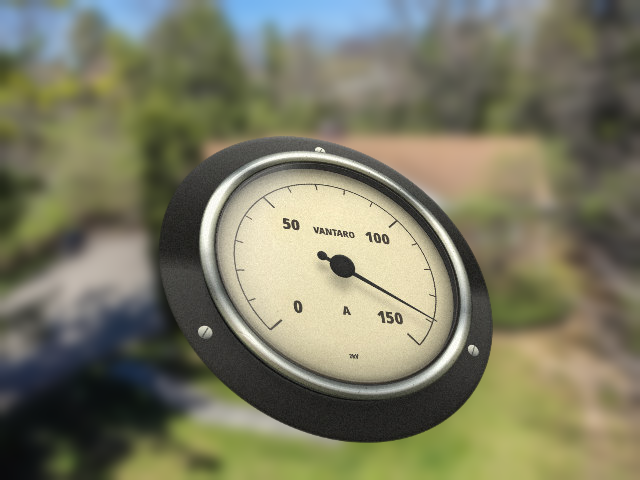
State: 140 A
